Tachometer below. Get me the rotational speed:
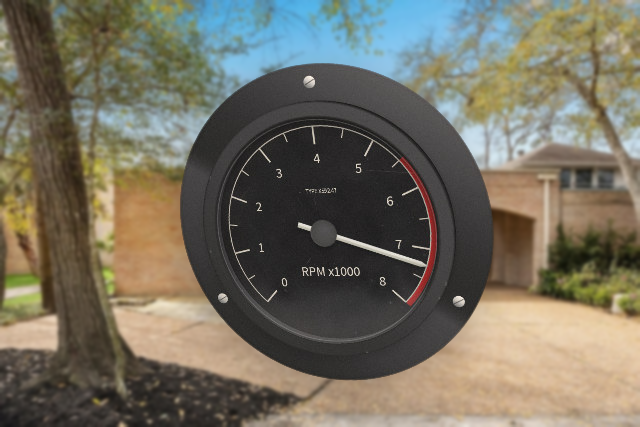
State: 7250 rpm
